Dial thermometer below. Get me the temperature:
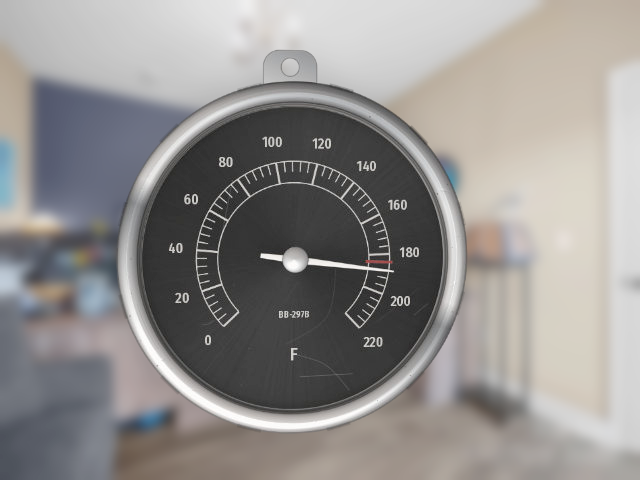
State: 188 °F
